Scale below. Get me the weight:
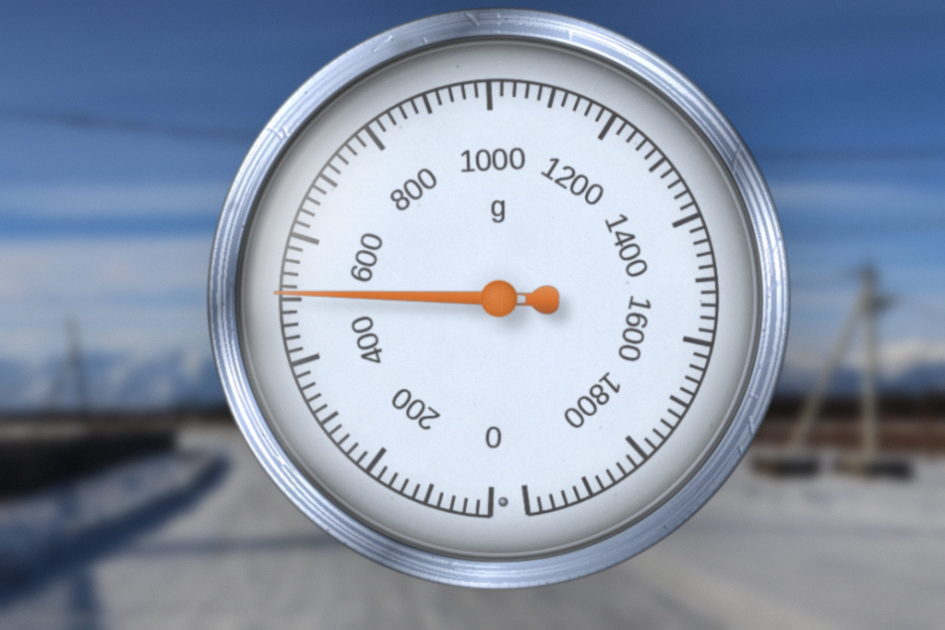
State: 510 g
